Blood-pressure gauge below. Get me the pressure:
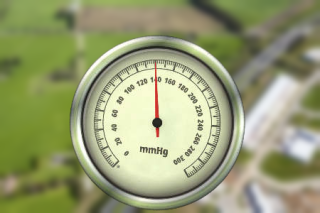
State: 140 mmHg
